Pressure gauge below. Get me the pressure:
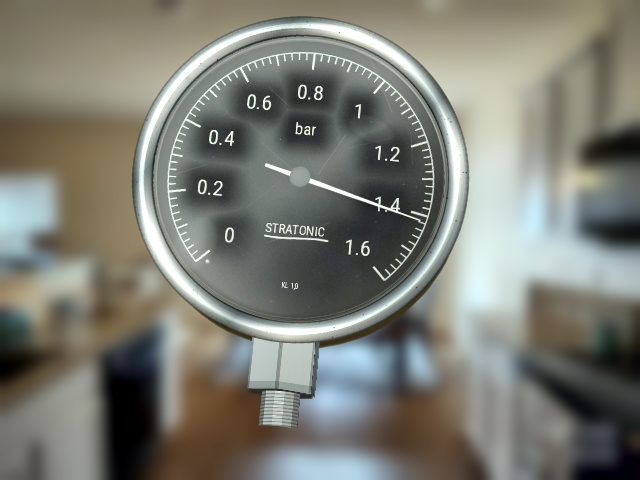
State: 1.42 bar
